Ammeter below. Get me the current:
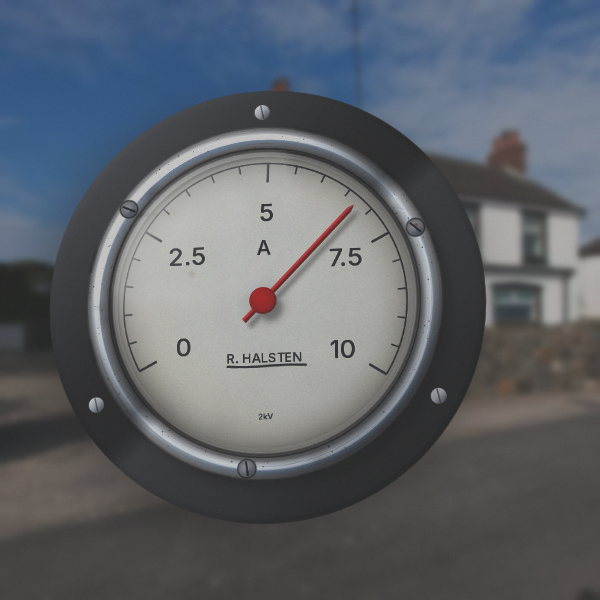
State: 6.75 A
